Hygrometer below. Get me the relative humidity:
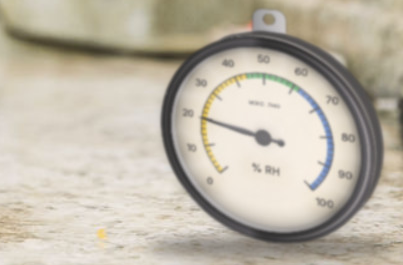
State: 20 %
